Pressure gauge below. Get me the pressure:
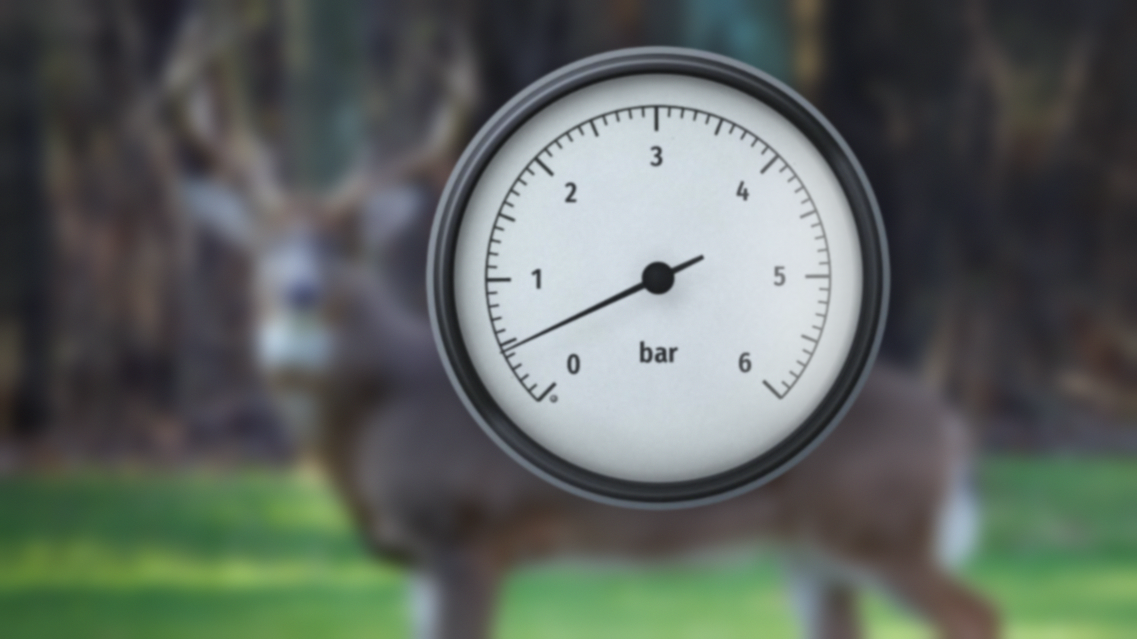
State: 0.45 bar
